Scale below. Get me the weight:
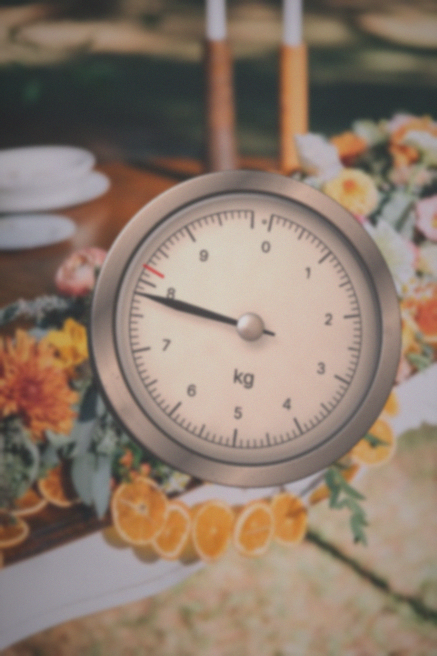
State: 7.8 kg
